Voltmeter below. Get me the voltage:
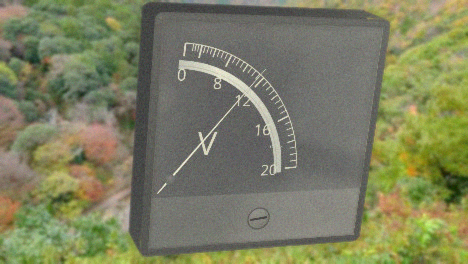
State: 11.5 V
